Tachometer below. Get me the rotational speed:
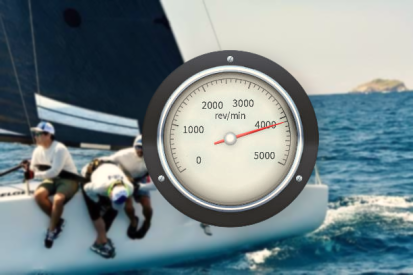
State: 4100 rpm
